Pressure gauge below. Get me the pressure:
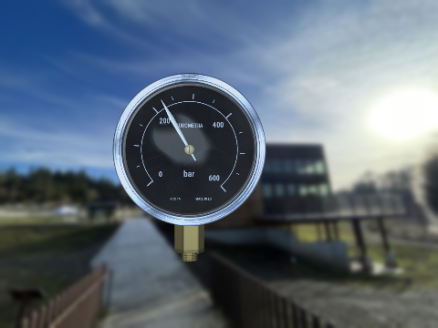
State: 225 bar
